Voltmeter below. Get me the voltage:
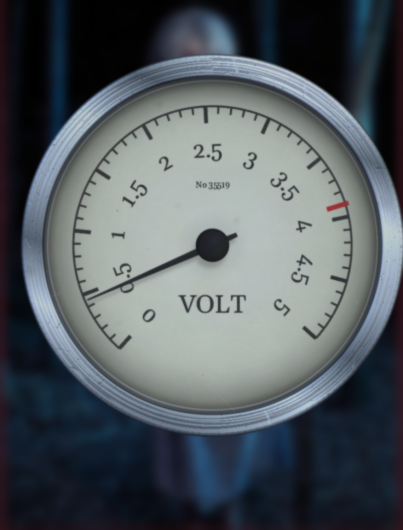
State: 0.45 V
